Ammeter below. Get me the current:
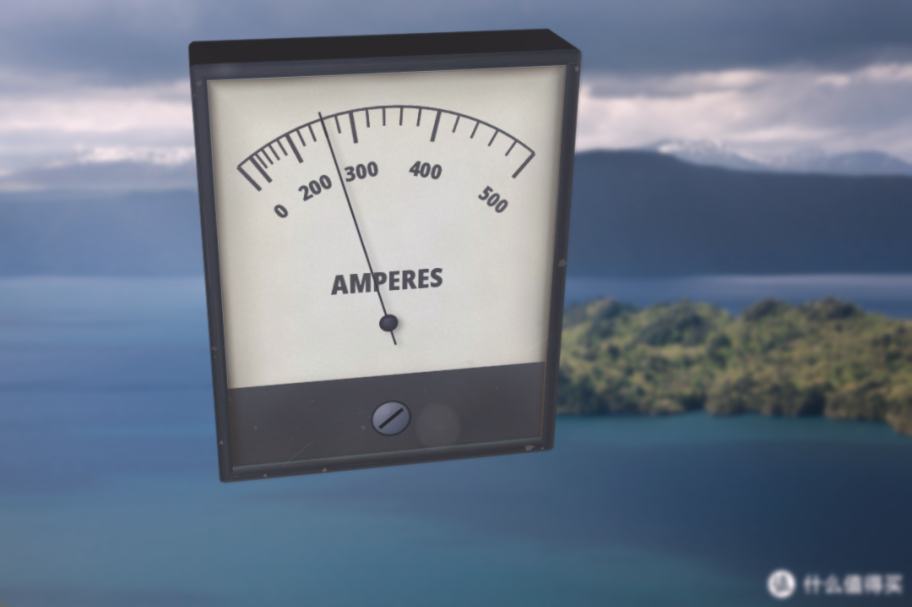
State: 260 A
